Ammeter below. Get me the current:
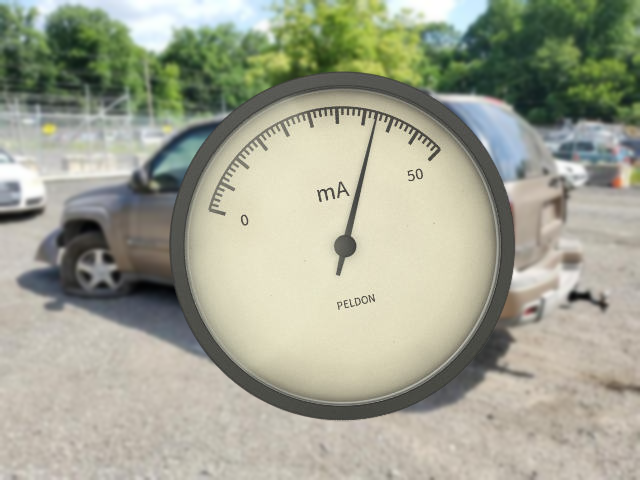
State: 37 mA
